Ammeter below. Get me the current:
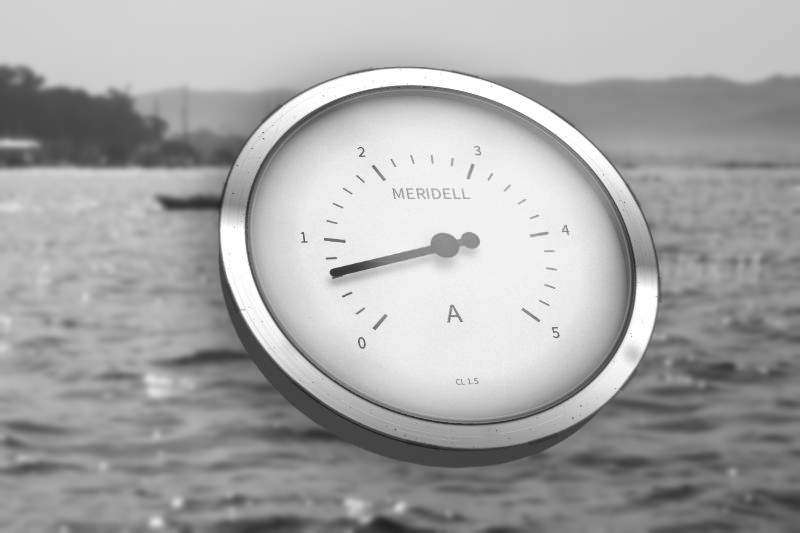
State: 0.6 A
